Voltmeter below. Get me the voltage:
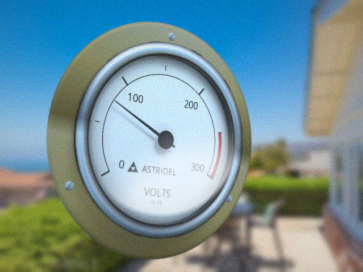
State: 75 V
